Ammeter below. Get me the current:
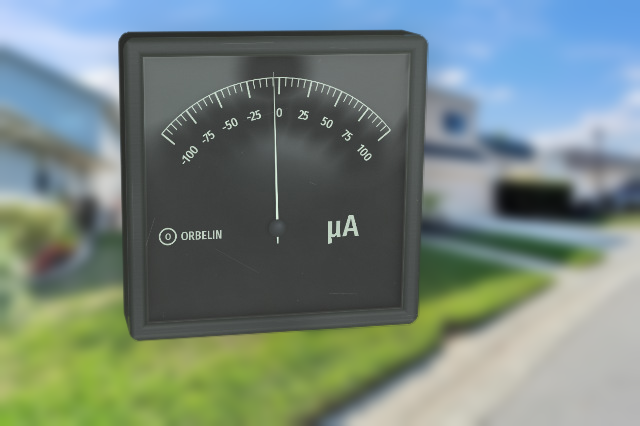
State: -5 µA
